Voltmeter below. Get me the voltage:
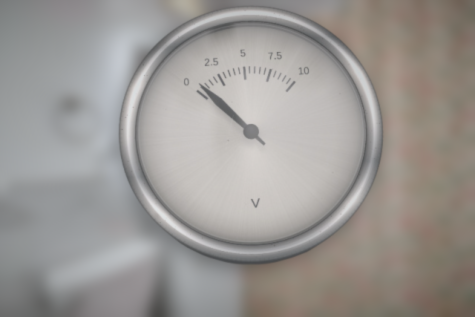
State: 0.5 V
